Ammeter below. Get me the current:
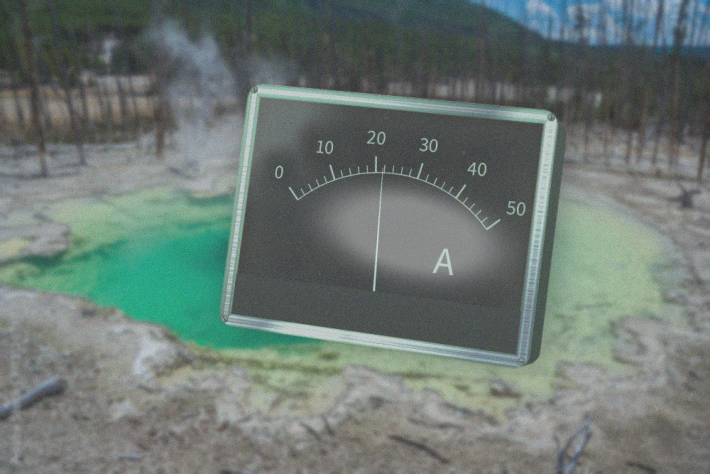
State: 22 A
